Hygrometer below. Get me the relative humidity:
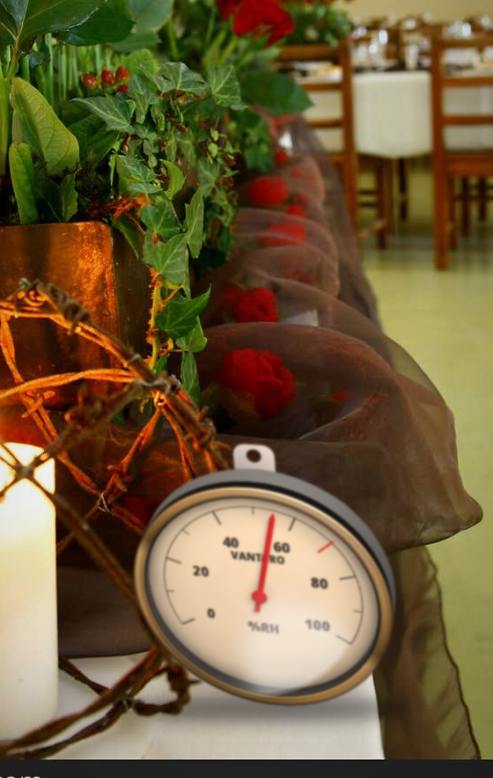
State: 55 %
